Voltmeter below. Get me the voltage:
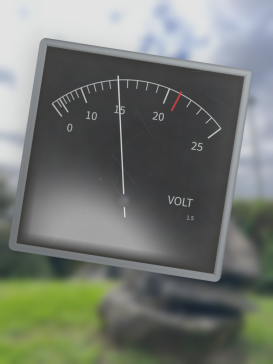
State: 15 V
